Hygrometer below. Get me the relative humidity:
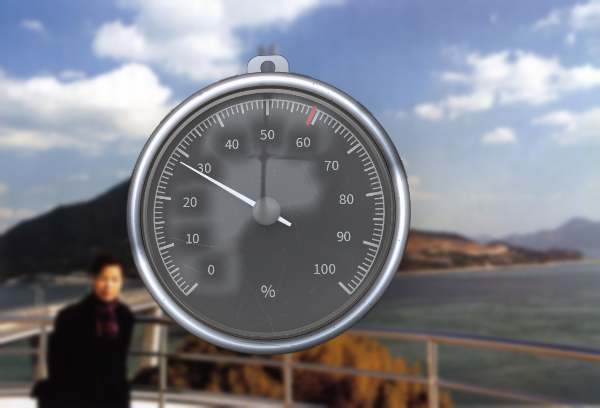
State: 28 %
